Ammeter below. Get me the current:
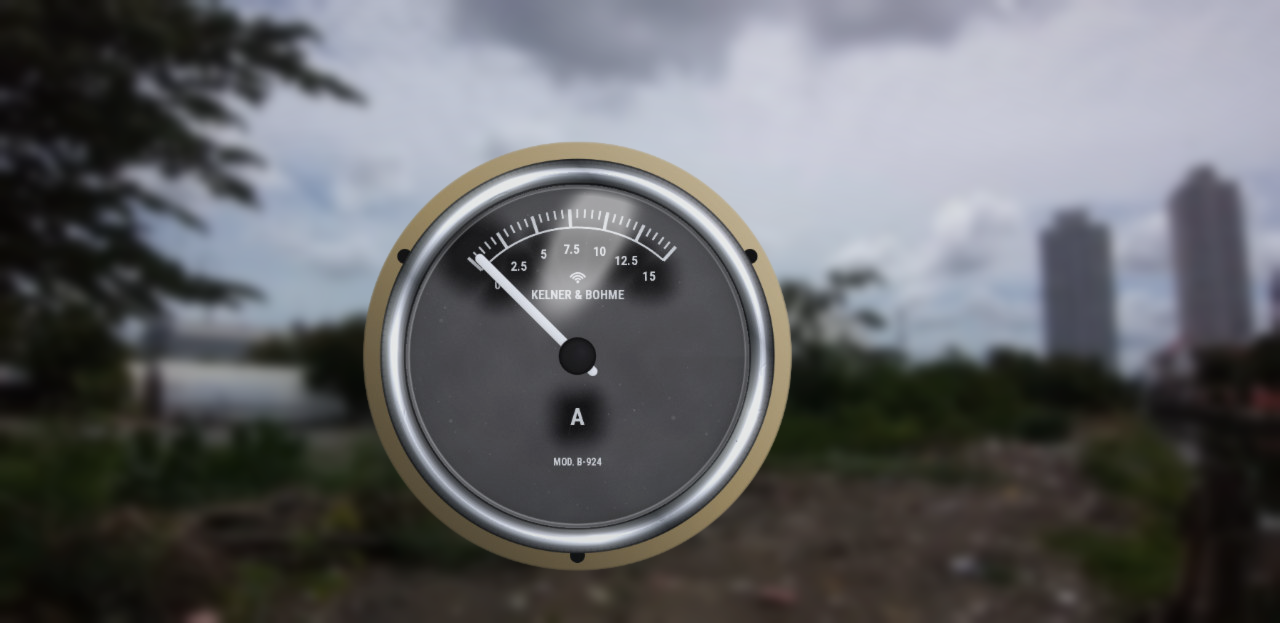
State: 0.5 A
